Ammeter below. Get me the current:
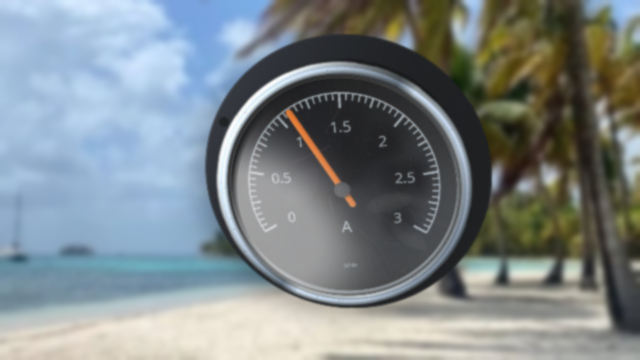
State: 1.1 A
